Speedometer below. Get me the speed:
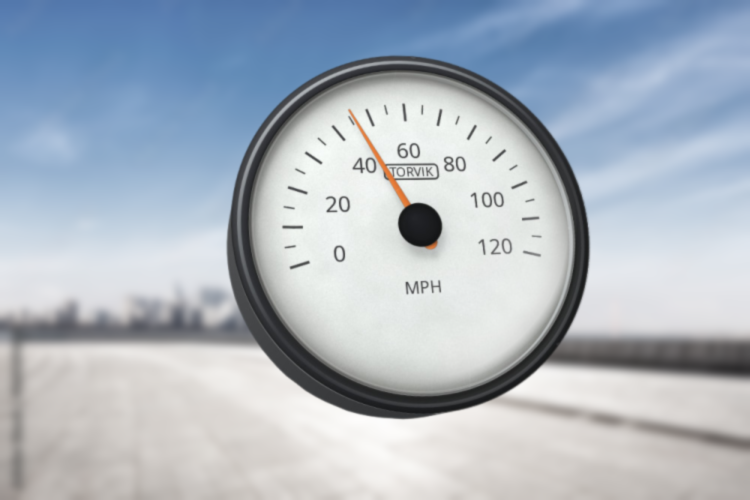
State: 45 mph
